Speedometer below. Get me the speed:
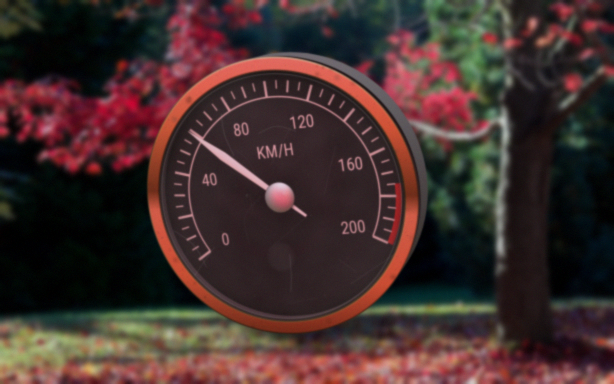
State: 60 km/h
